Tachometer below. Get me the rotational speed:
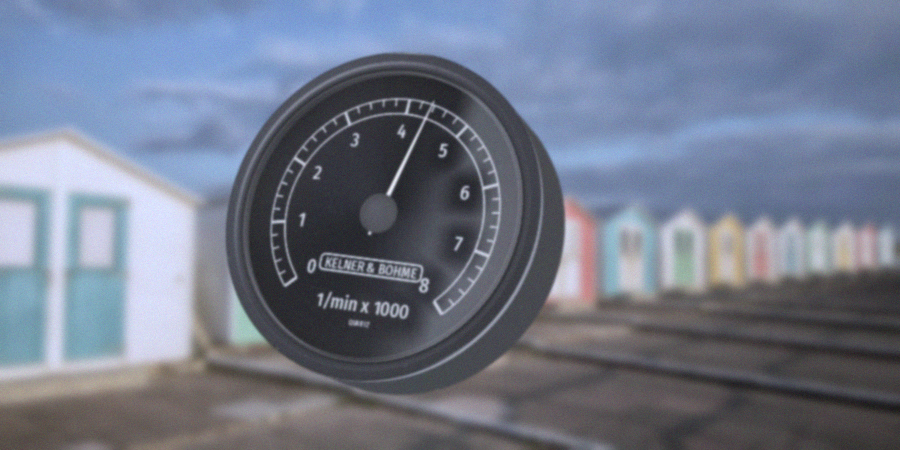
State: 4400 rpm
